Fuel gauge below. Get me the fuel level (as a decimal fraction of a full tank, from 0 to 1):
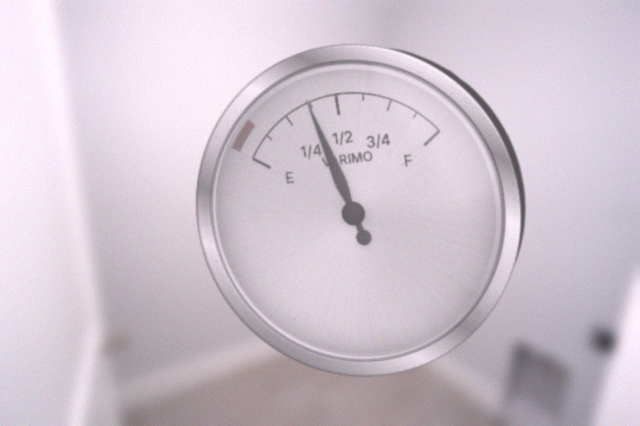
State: 0.375
